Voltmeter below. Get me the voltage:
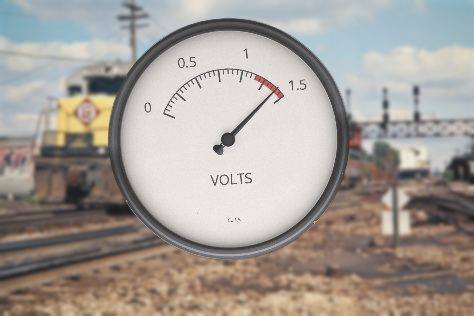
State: 1.4 V
